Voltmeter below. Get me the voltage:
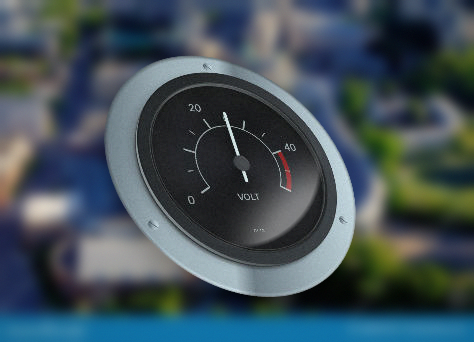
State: 25 V
